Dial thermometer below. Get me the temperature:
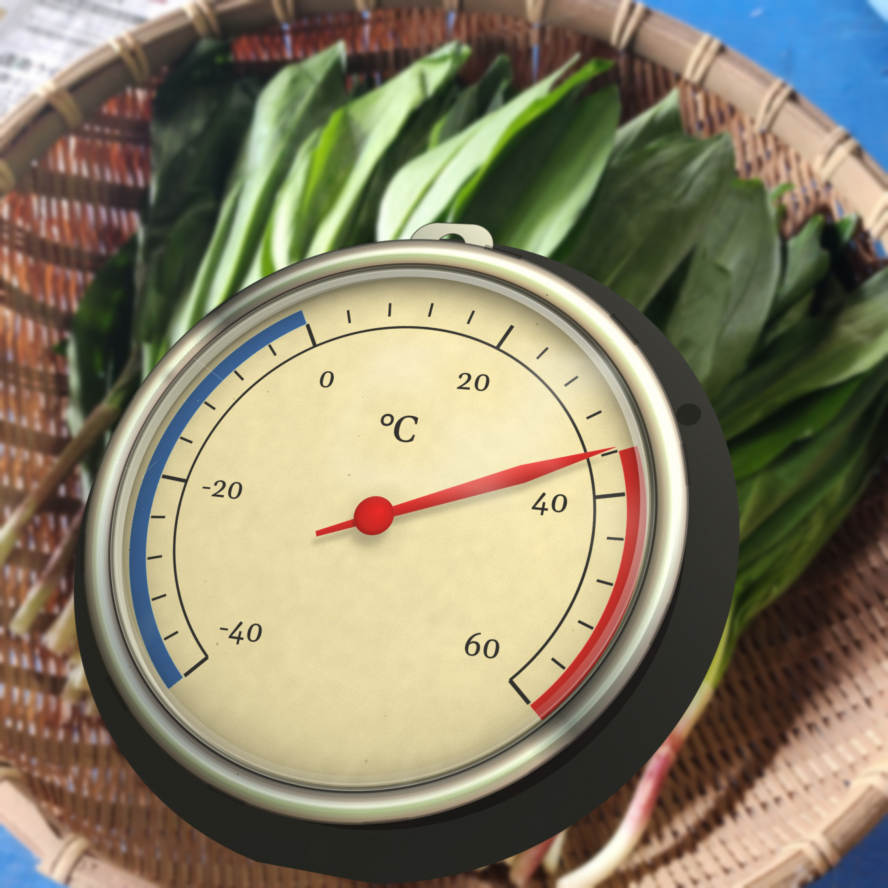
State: 36 °C
